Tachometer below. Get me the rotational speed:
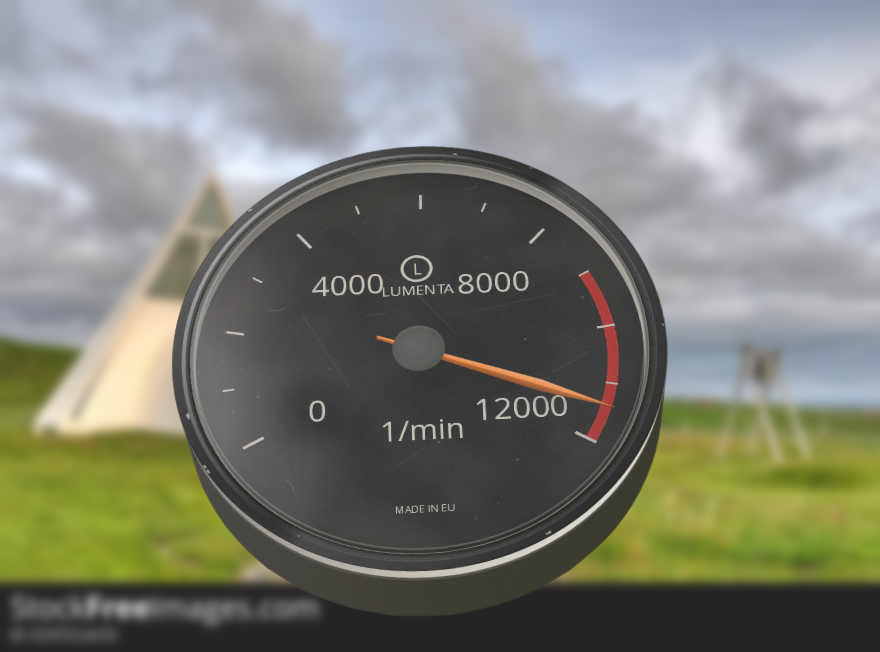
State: 11500 rpm
